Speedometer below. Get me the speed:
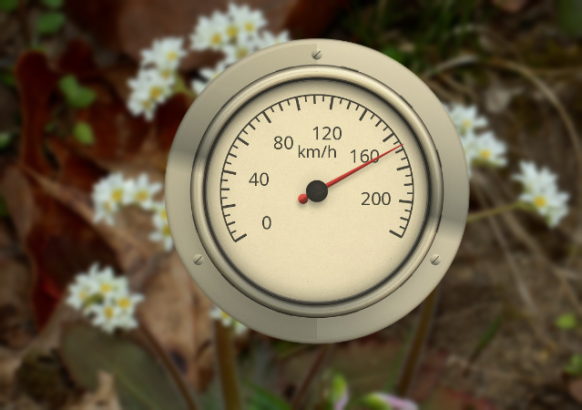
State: 167.5 km/h
